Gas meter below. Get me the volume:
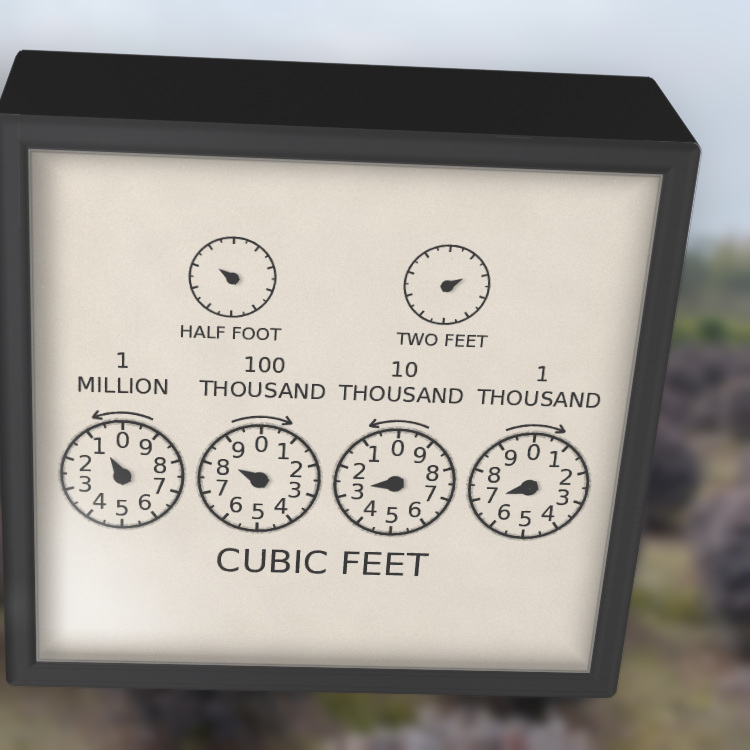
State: 82700 ft³
